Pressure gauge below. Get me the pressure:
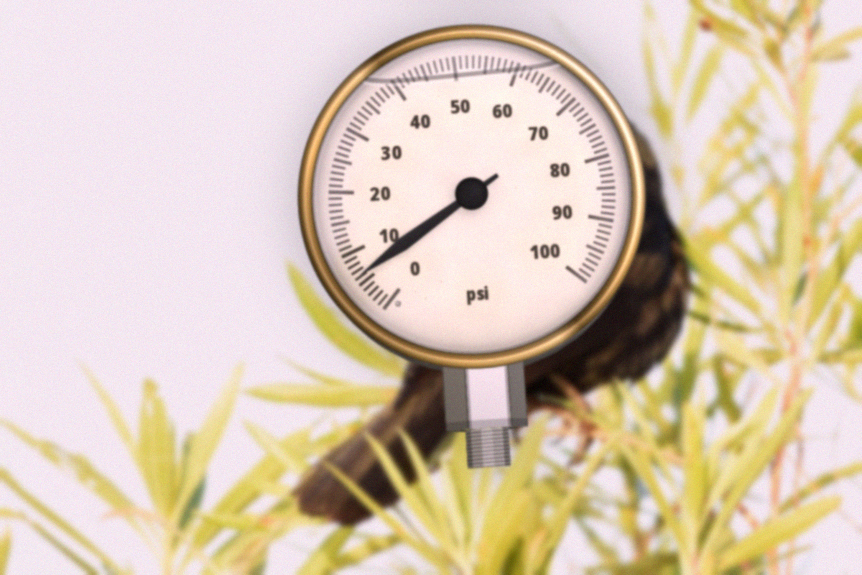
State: 6 psi
